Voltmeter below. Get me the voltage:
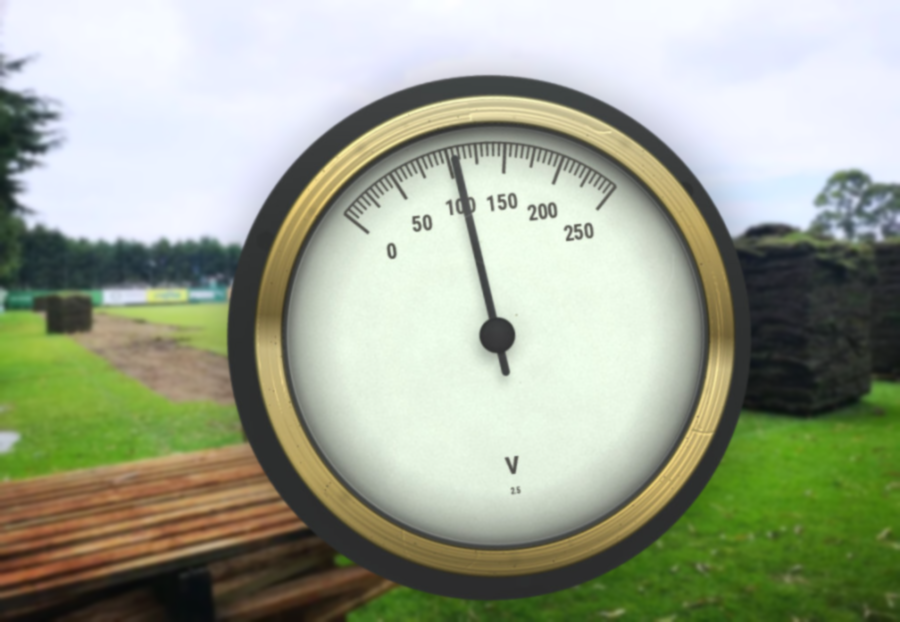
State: 105 V
